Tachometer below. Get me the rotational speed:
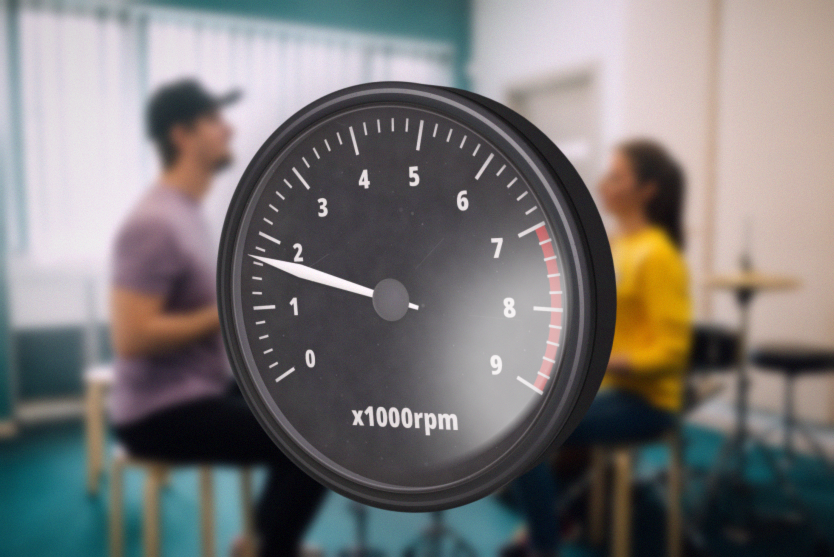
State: 1700 rpm
